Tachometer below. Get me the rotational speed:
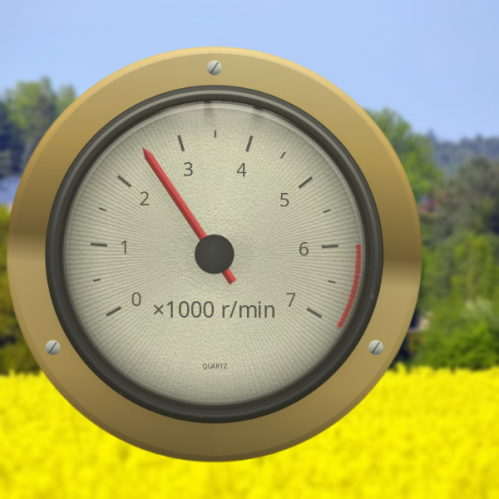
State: 2500 rpm
